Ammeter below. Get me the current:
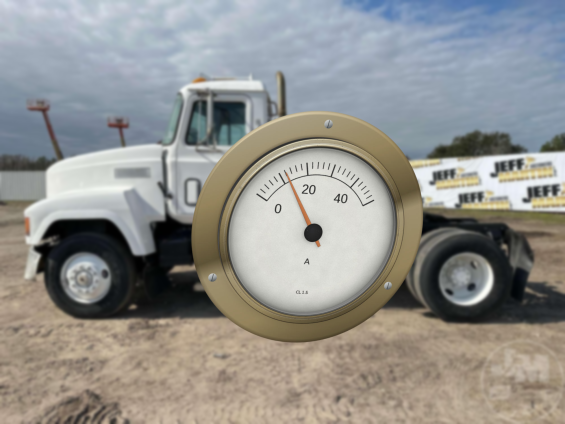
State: 12 A
